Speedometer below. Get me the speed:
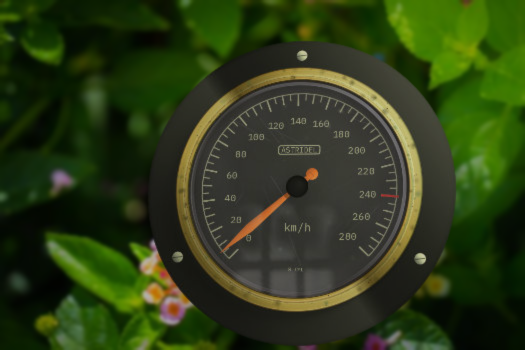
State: 5 km/h
